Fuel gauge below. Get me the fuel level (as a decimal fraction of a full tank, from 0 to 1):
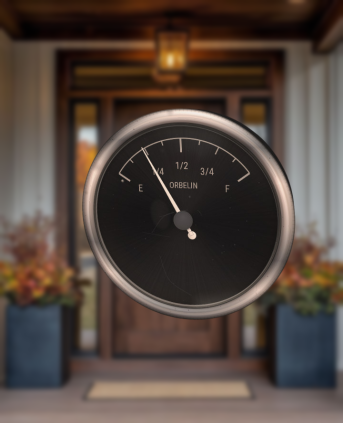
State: 0.25
